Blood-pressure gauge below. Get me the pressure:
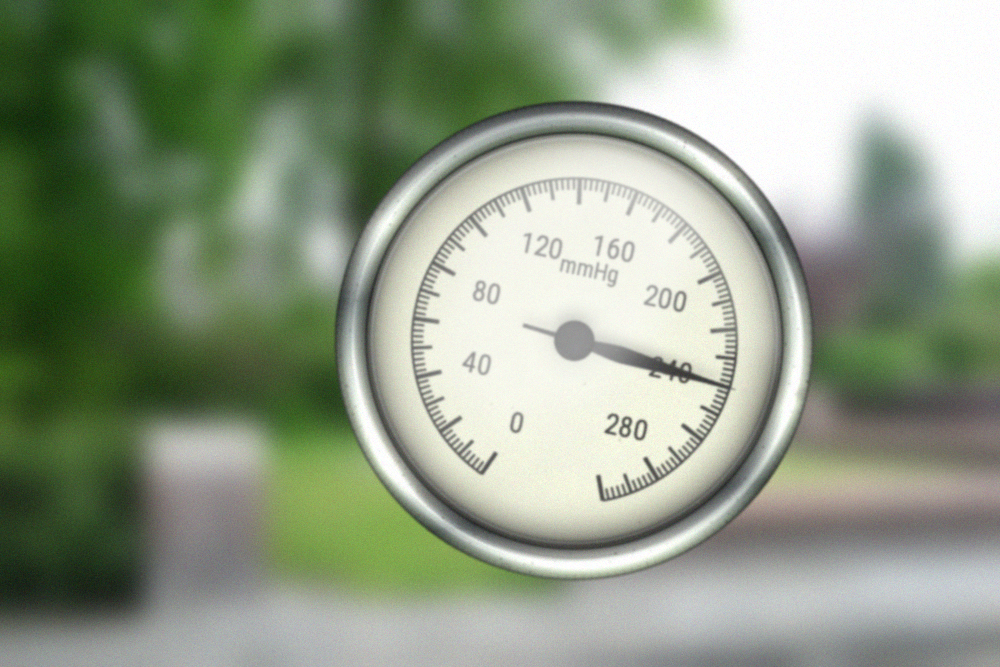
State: 240 mmHg
